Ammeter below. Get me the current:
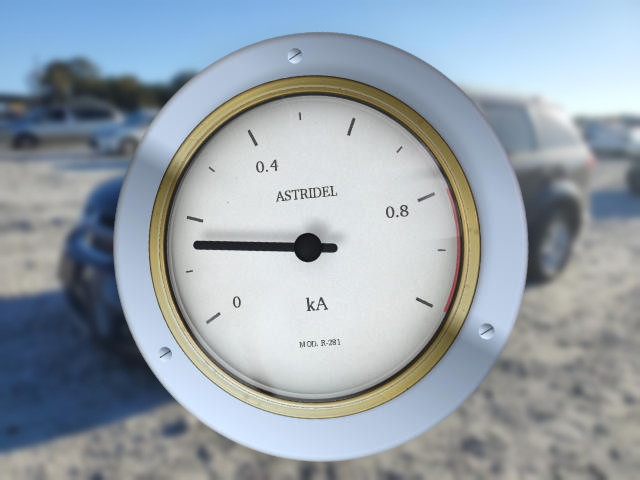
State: 0.15 kA
